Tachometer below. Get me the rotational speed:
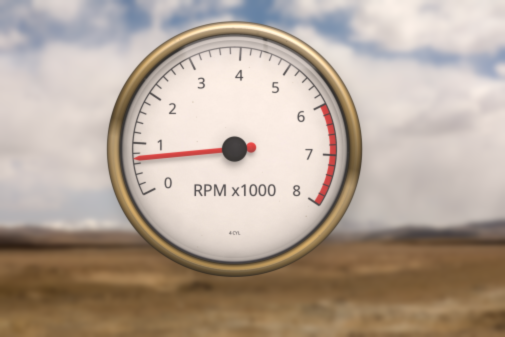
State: 700 rpm
